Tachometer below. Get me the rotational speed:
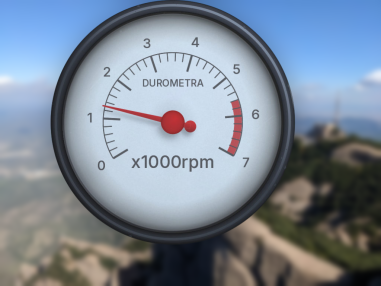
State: 1300 rpm
